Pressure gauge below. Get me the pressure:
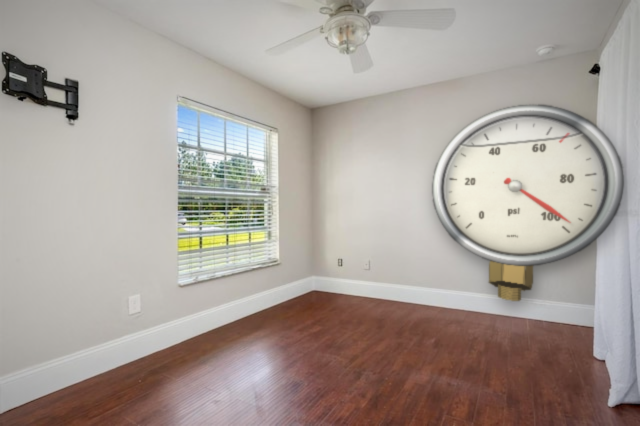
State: 97.5 psi
